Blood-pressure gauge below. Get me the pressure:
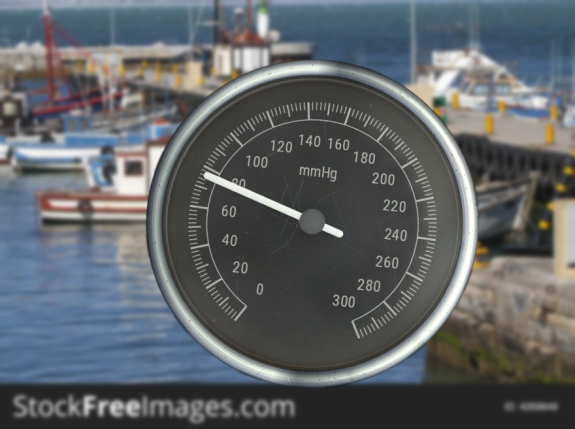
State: 76 mmHg
